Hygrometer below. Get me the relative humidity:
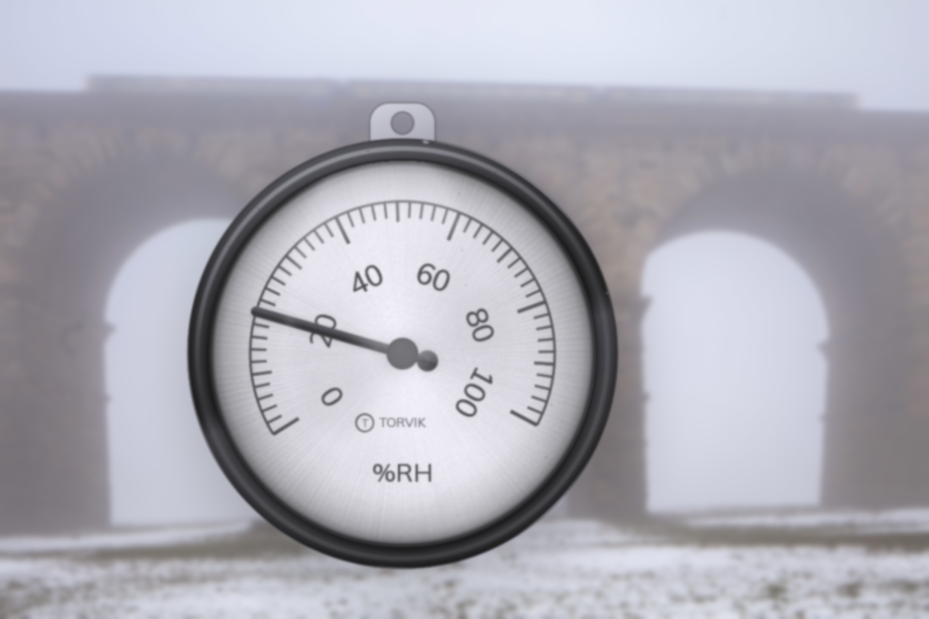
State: 20 %
